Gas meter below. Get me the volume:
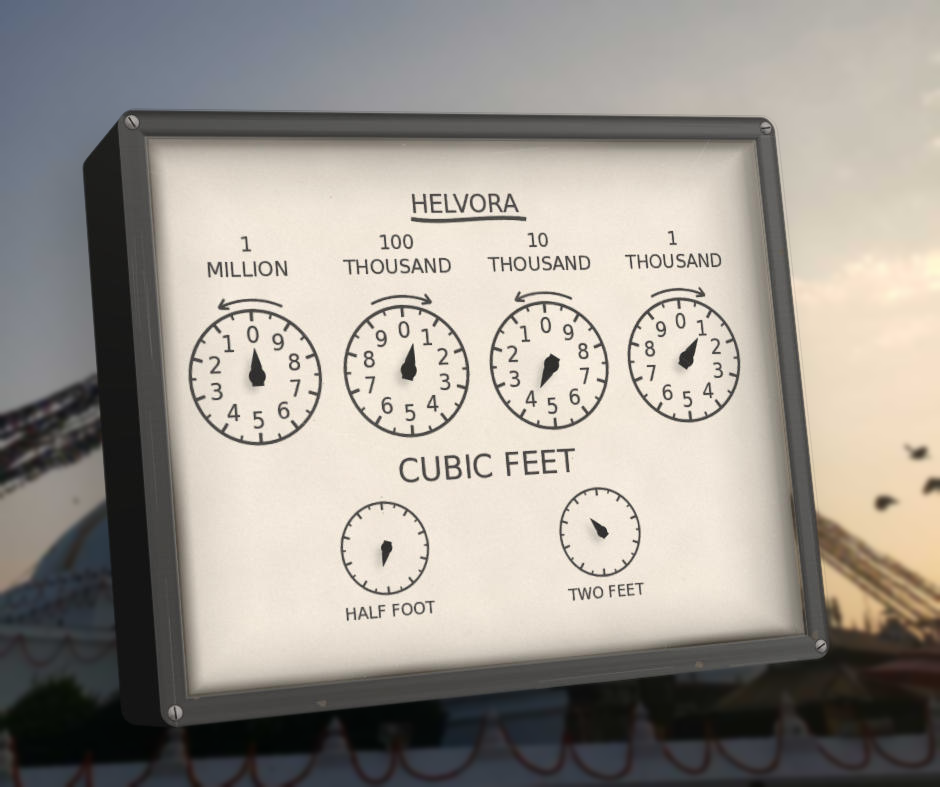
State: 4100 ft³
